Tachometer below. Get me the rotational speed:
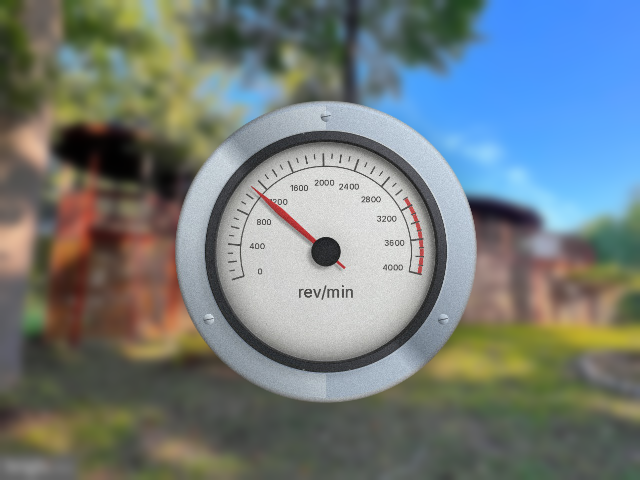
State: 1100 rpm
